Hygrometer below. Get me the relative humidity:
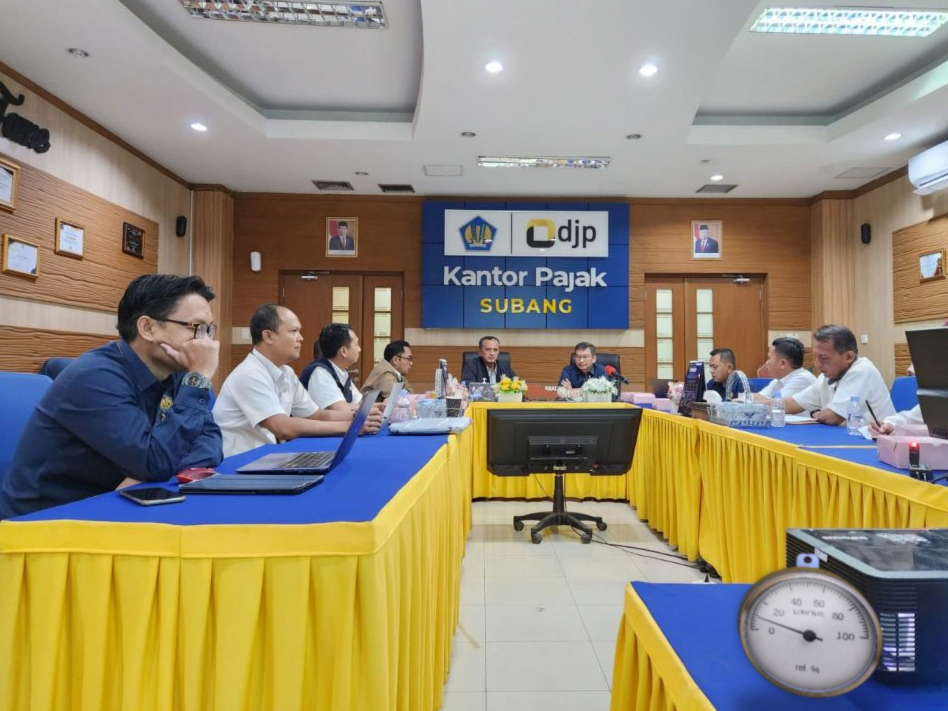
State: 10 %
